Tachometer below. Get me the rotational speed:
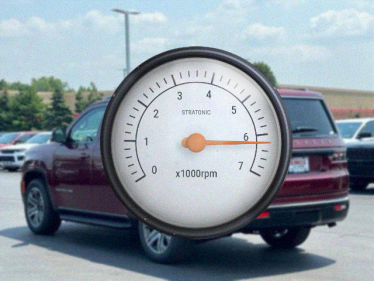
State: 6200 rpm
